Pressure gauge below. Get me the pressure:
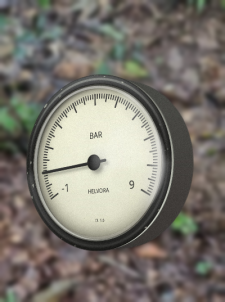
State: 0 bar
